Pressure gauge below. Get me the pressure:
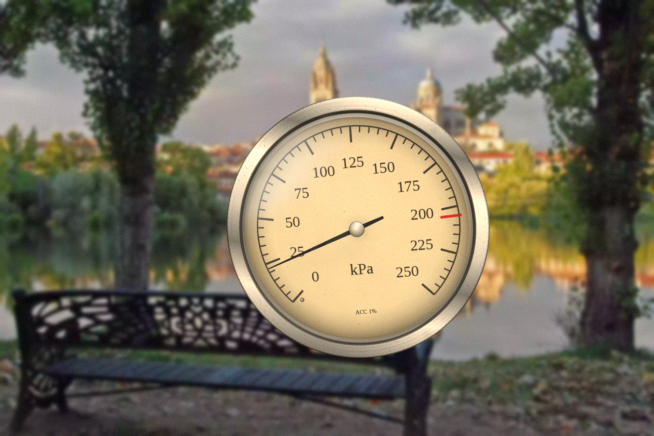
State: 22.5 kPa
